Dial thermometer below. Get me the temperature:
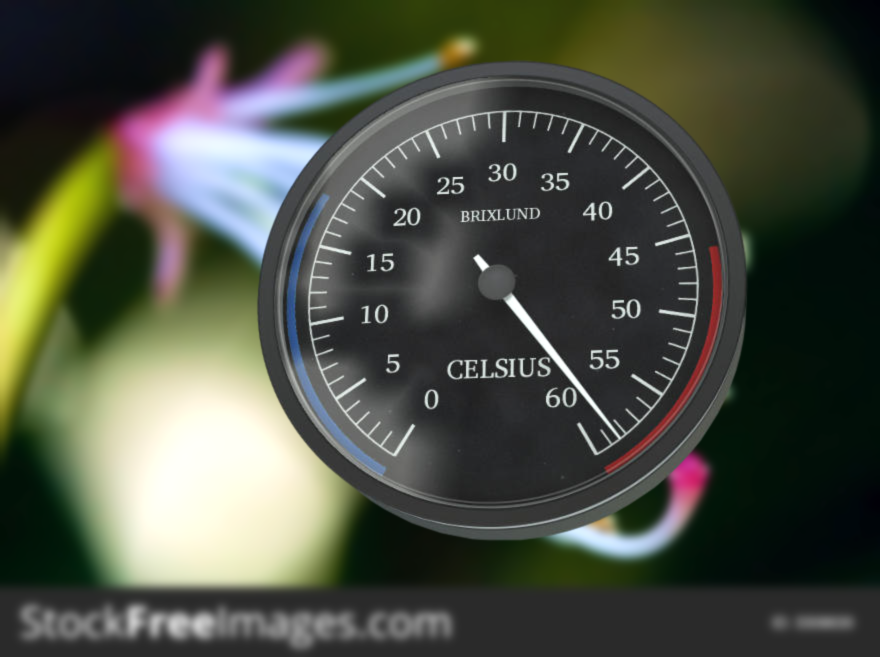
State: 58.5 °C
